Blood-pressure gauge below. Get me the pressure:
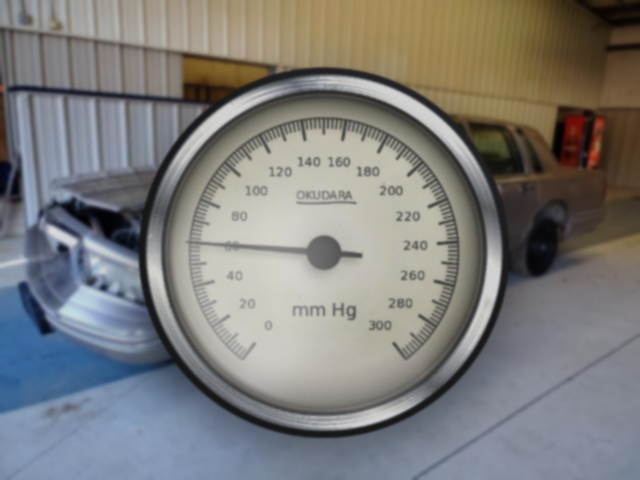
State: 60 mmHg
